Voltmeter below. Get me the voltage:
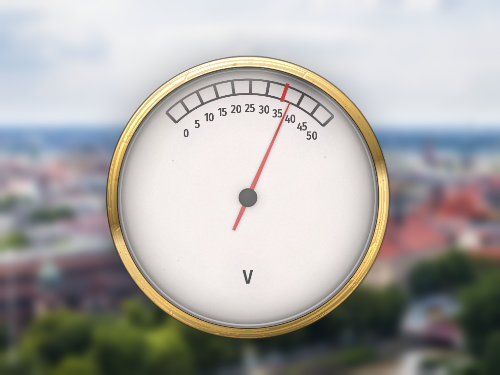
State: 37.5 V
